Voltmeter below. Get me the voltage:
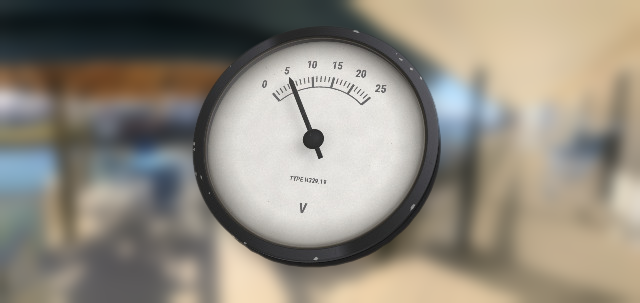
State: 5 V
